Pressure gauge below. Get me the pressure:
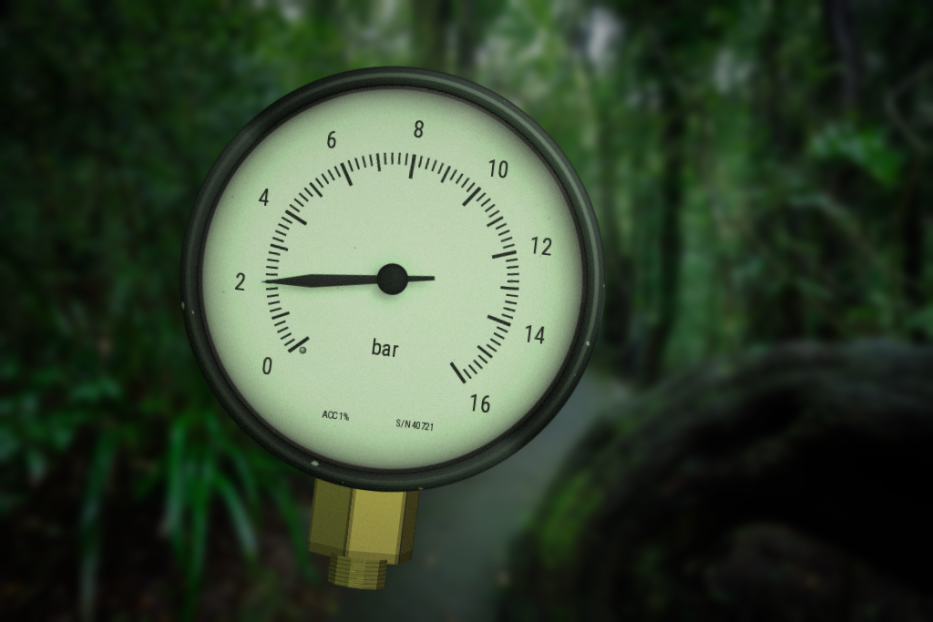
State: 2 bar
